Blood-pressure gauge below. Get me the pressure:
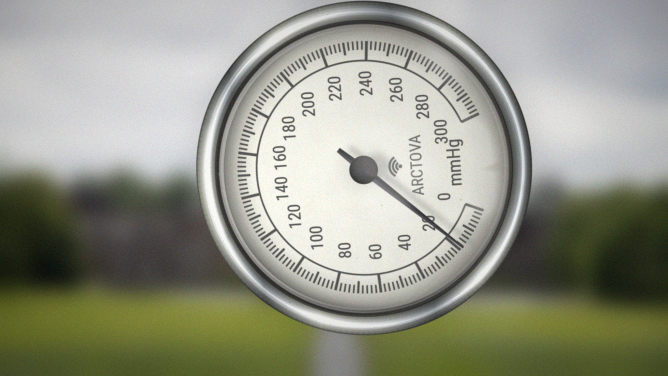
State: 18 mmHg
